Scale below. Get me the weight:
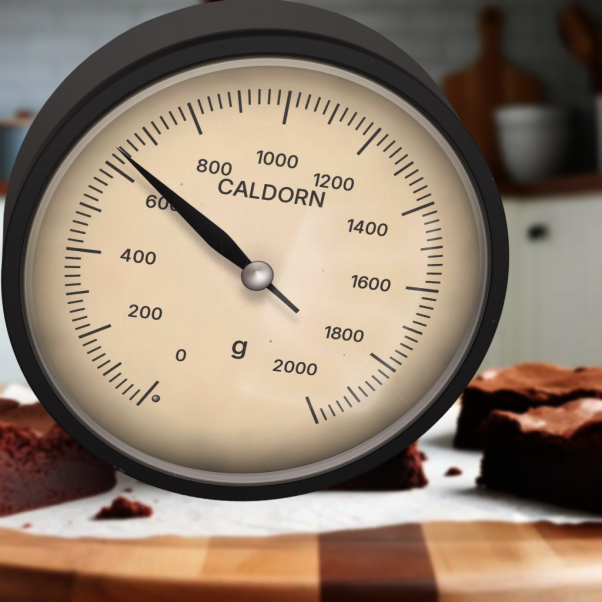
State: 640 g
